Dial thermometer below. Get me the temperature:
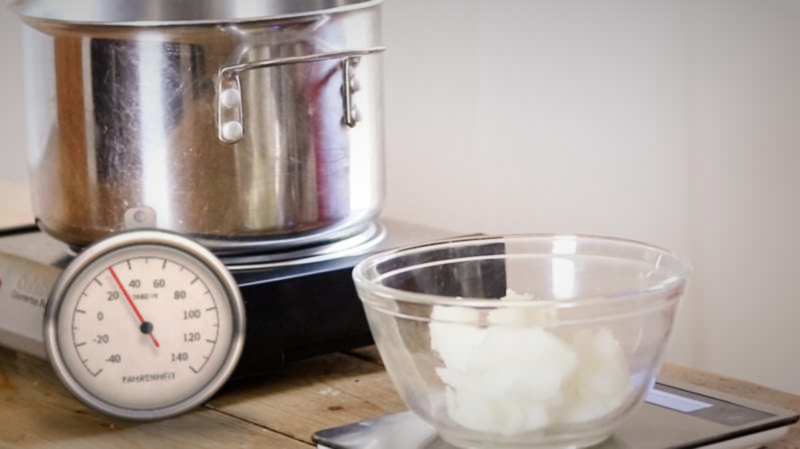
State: 30 °F
